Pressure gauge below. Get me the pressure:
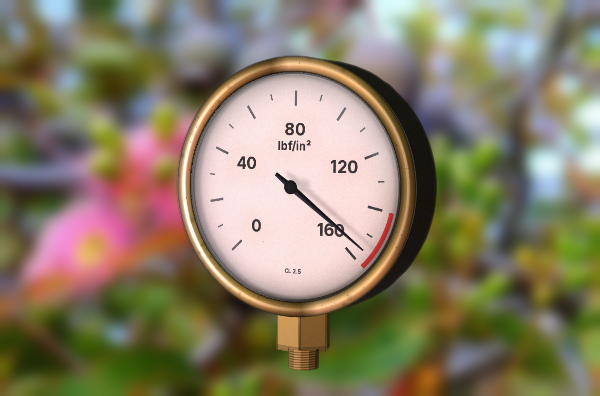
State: 155 psi
